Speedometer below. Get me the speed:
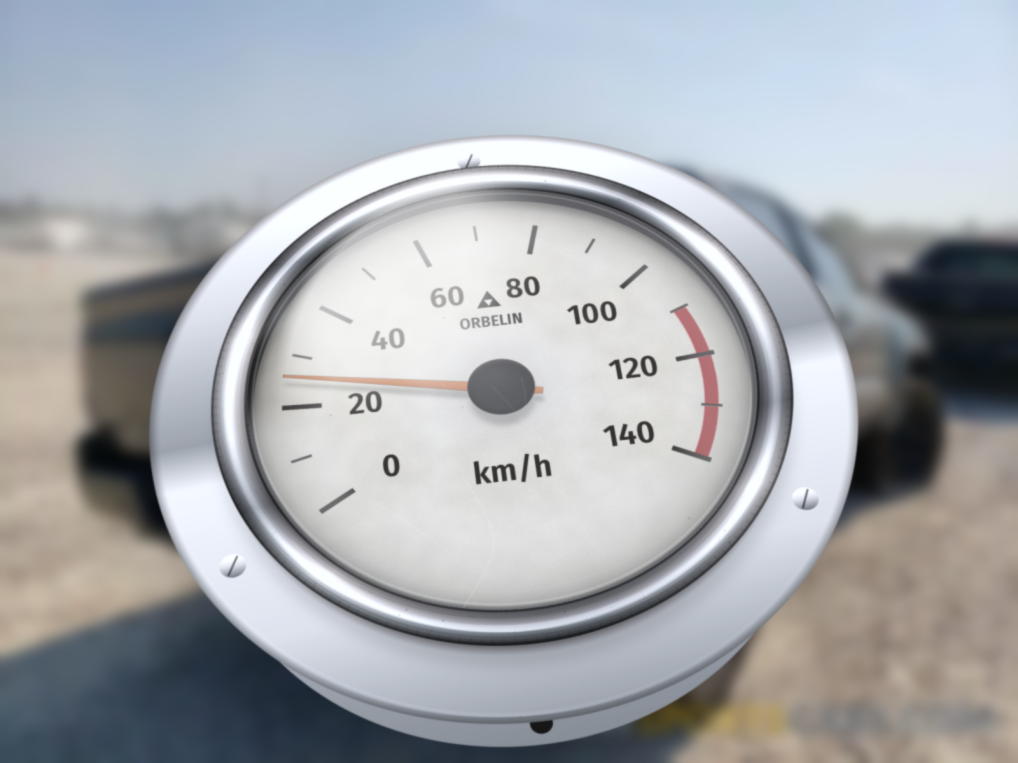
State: 25 km/h
